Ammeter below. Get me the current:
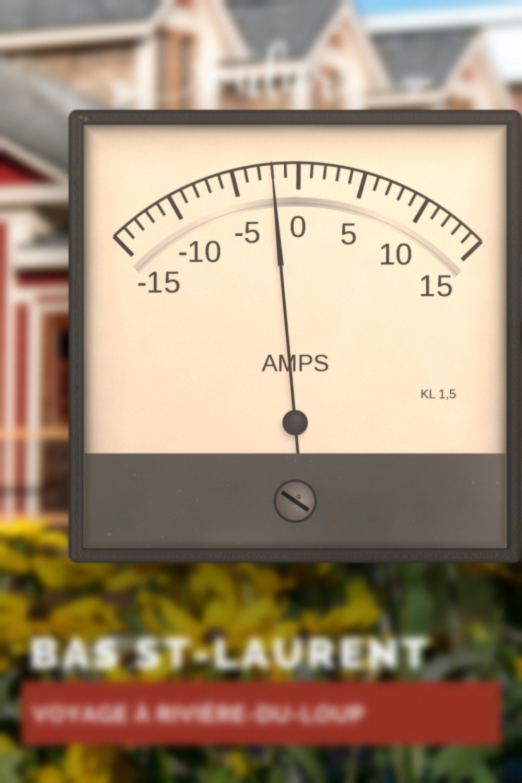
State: -2 A
